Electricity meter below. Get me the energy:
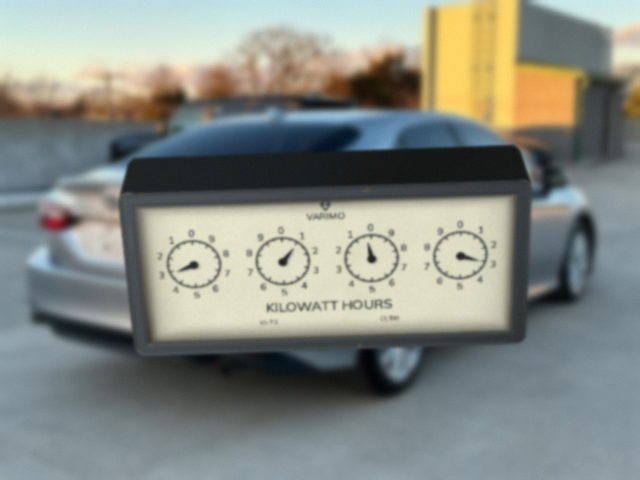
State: 3103 kWh
